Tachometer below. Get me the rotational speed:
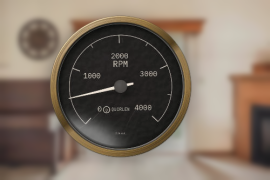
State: 500 rpm
